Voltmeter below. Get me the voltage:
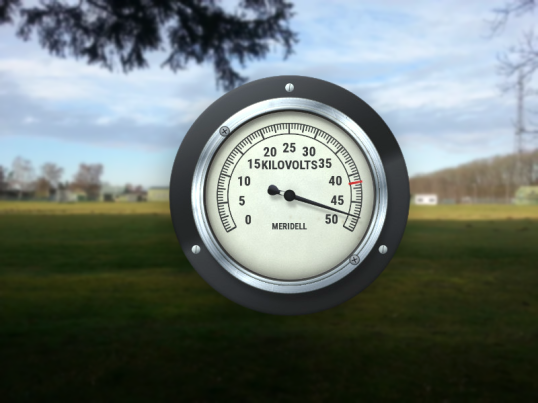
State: 47.5 kV
